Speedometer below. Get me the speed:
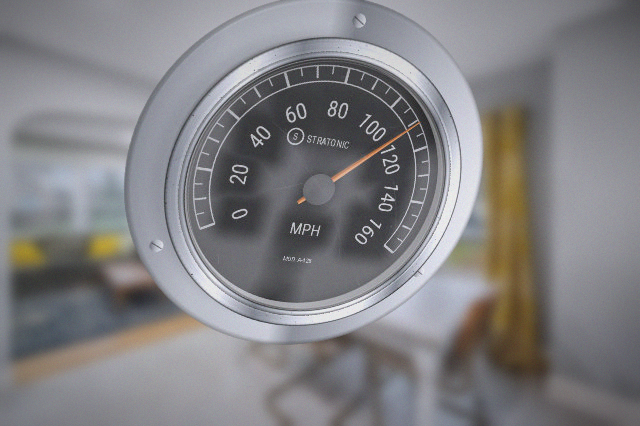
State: 110 mph
